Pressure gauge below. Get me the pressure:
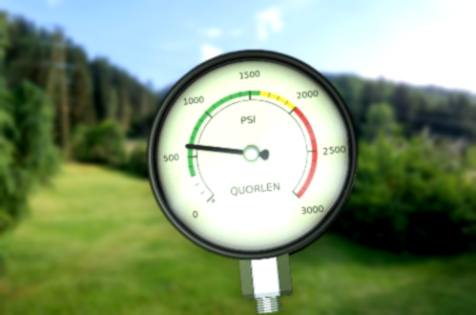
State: 600 psi
